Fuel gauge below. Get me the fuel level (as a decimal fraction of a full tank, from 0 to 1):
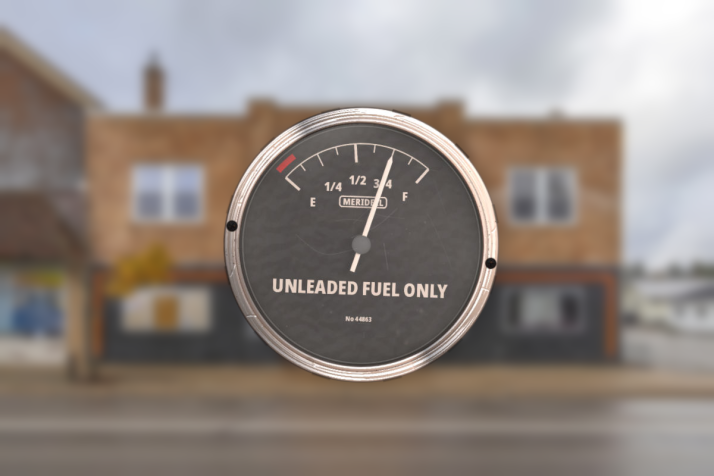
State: 0.75
